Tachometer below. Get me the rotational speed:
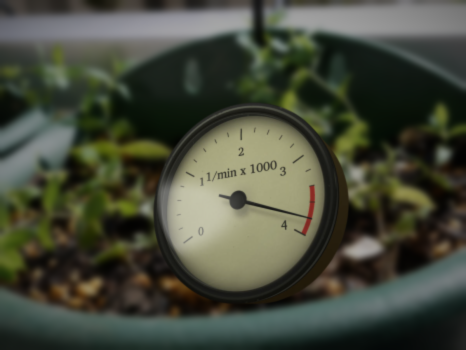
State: 3800 rpm
